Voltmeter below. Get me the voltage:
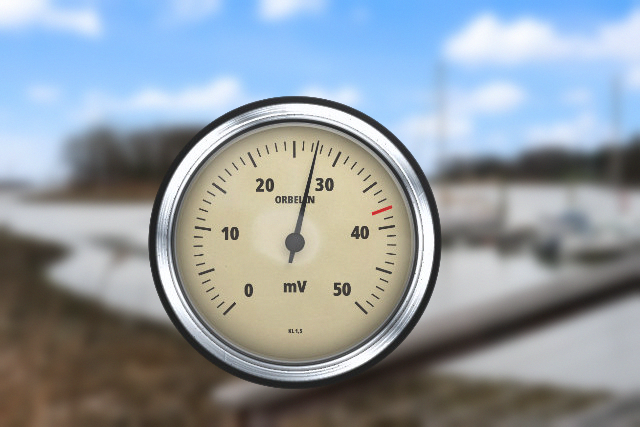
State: 27.5 mV
